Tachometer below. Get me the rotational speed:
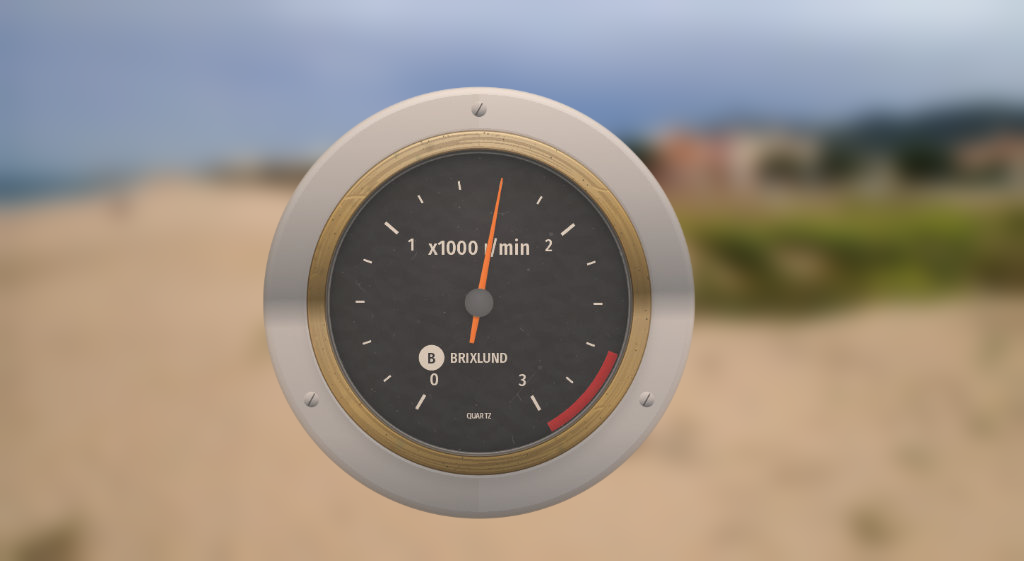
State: 1600 rpm
